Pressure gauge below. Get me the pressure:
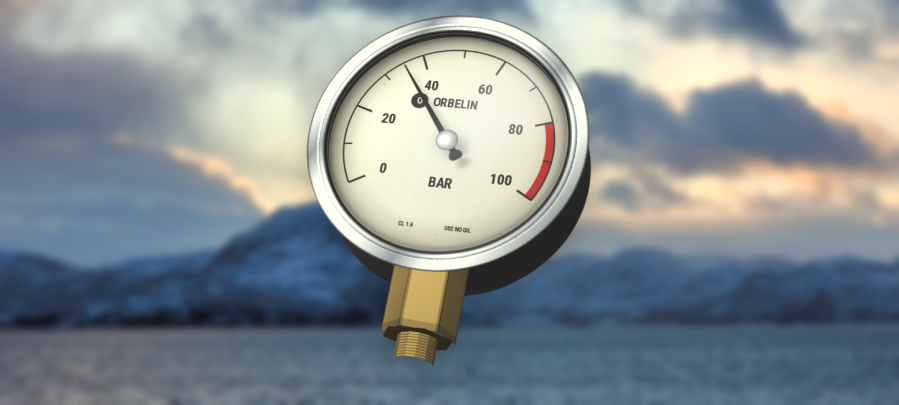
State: 35 bar
